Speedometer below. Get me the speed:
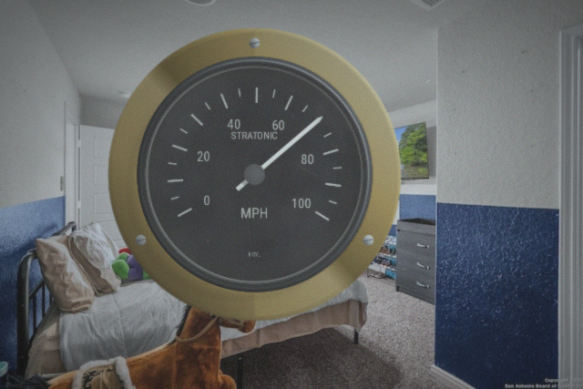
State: 70 mph
